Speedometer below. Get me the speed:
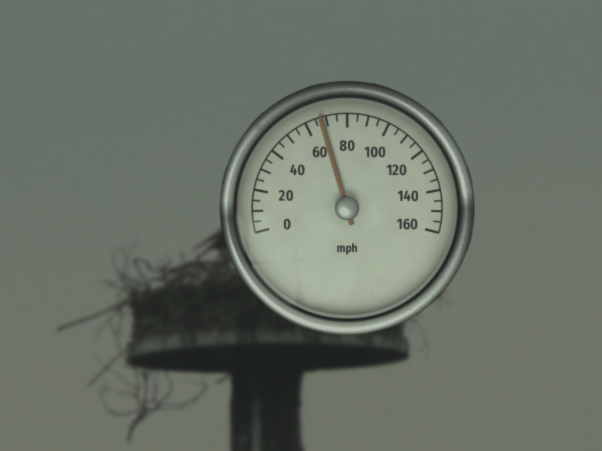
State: 67.5 mph
